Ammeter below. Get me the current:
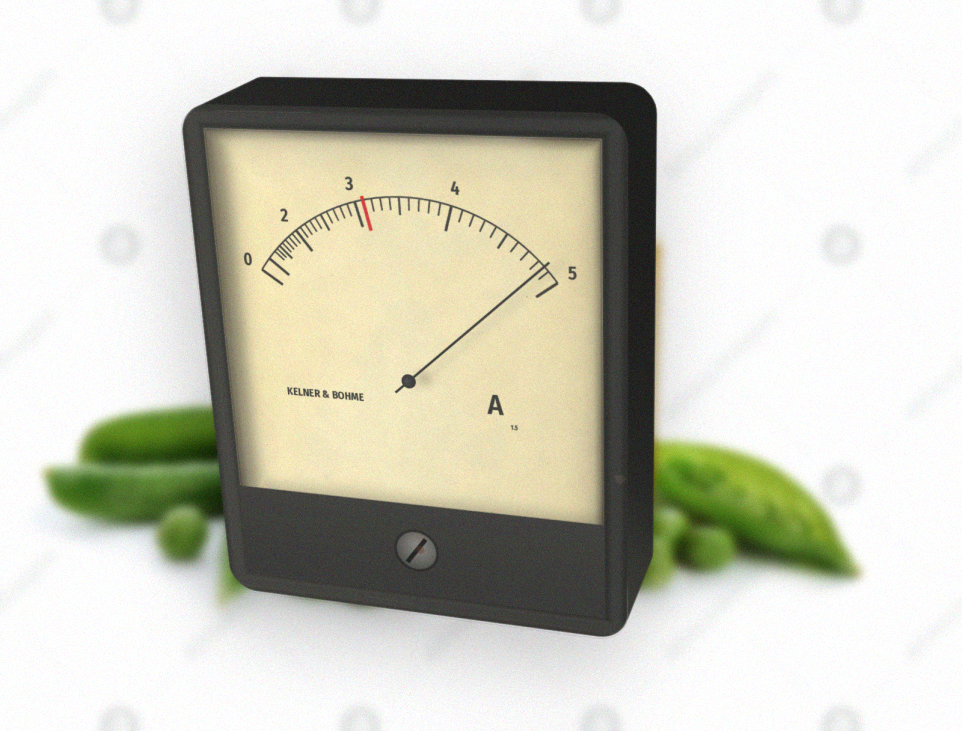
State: 4.85 A
